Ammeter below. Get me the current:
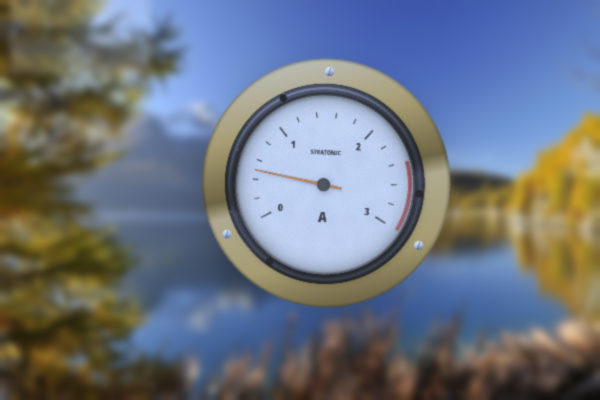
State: 0.5 A
